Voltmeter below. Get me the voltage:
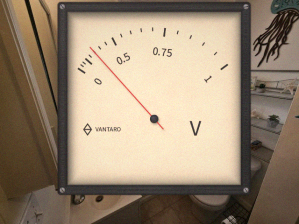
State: 0.35 V
